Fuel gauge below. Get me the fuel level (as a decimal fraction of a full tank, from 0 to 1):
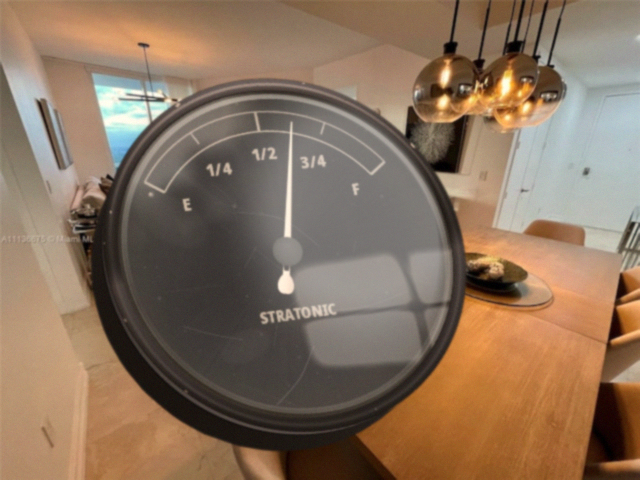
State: 0.625
